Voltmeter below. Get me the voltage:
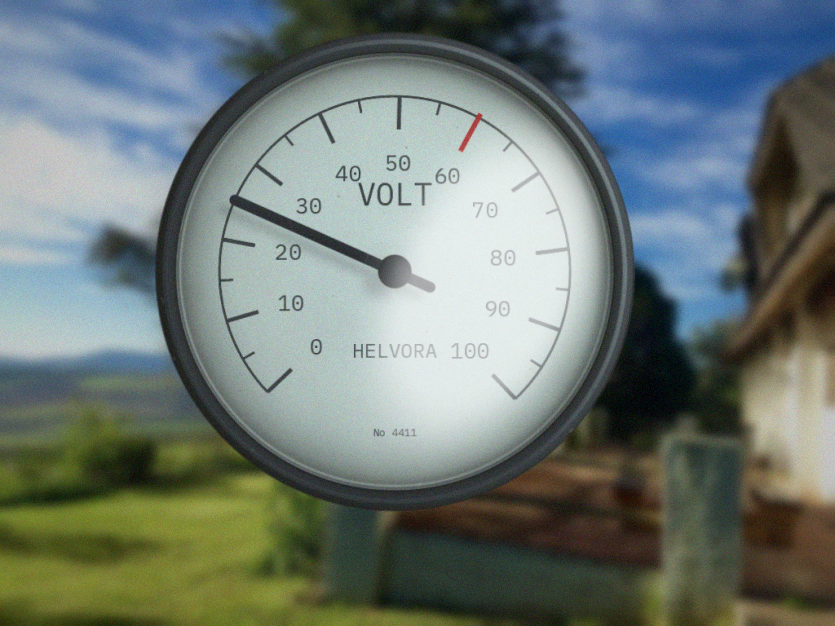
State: 25 V
